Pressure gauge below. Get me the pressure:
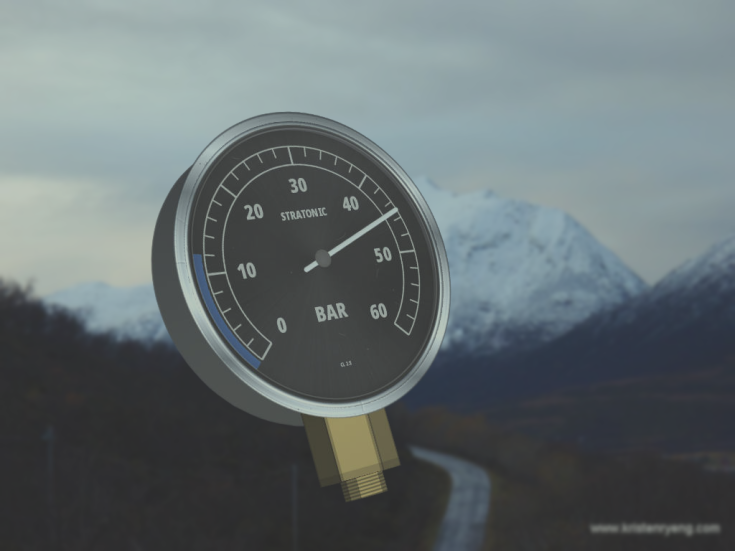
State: 45 bar
